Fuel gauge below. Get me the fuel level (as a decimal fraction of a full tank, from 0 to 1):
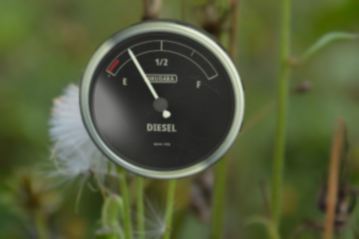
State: 0.25
